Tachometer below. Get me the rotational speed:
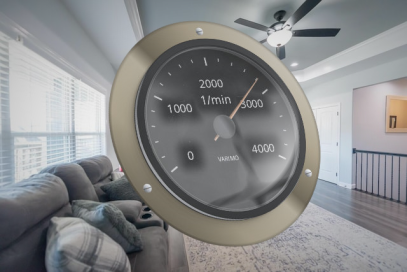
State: 2800 rpm
